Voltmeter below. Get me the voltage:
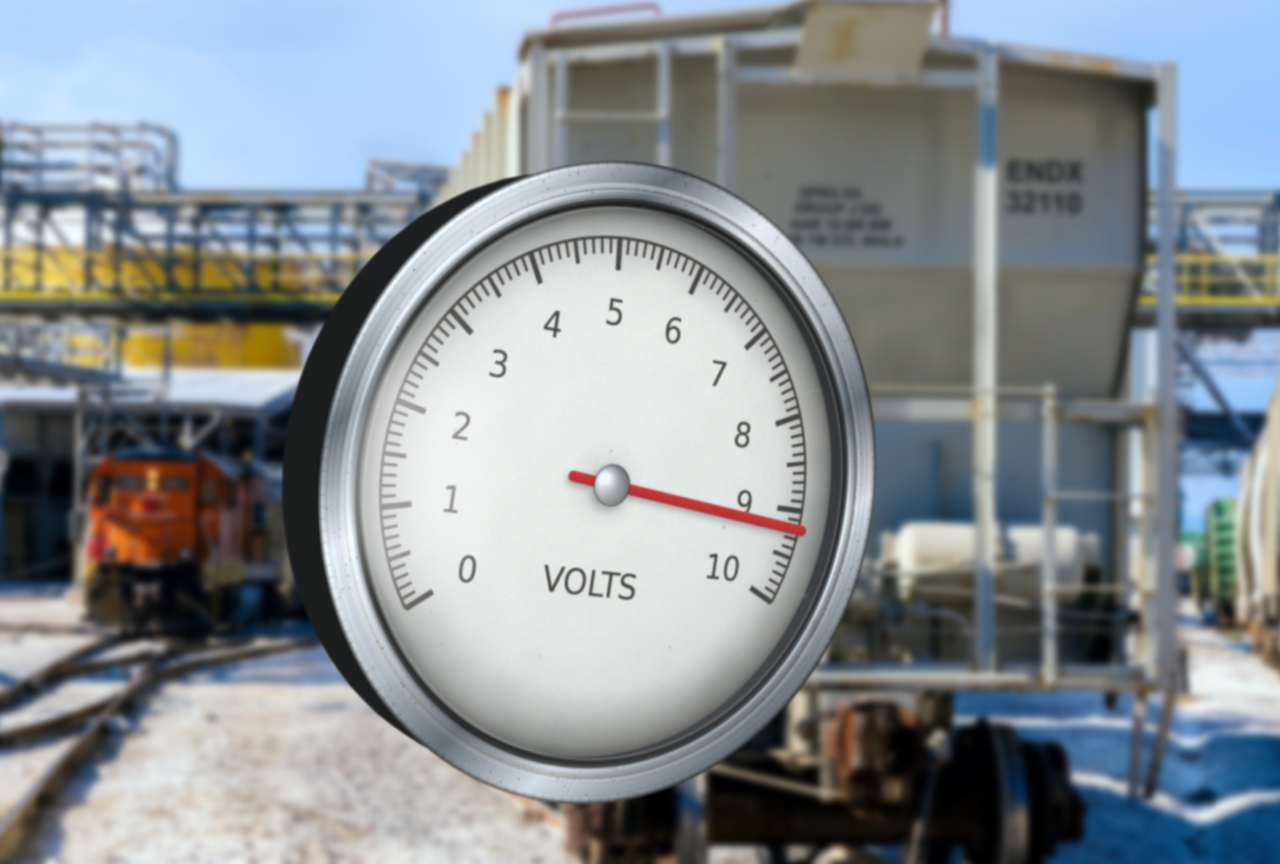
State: 9.2 V
